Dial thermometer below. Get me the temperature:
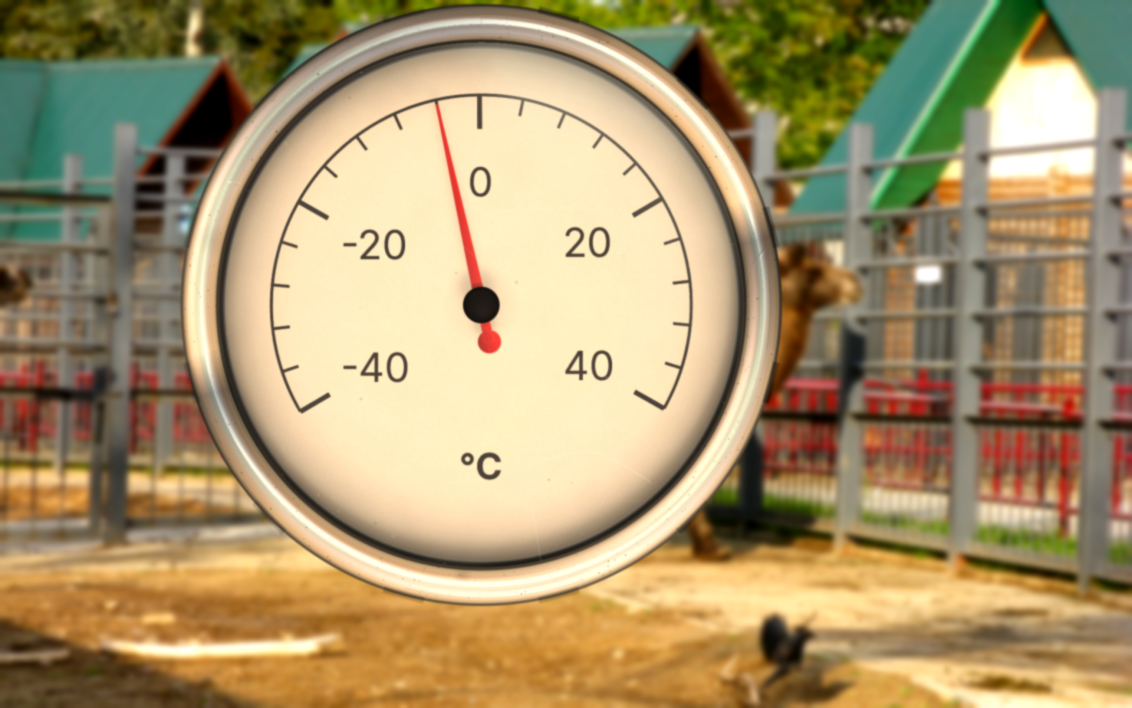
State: -4 °C
